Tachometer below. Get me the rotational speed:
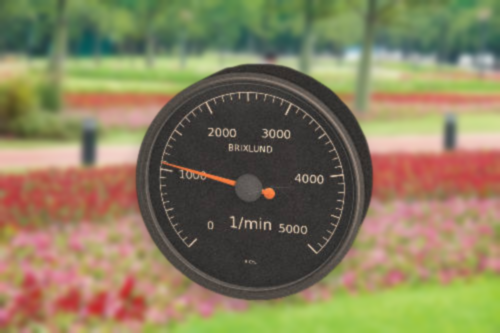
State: 1100 rpm
